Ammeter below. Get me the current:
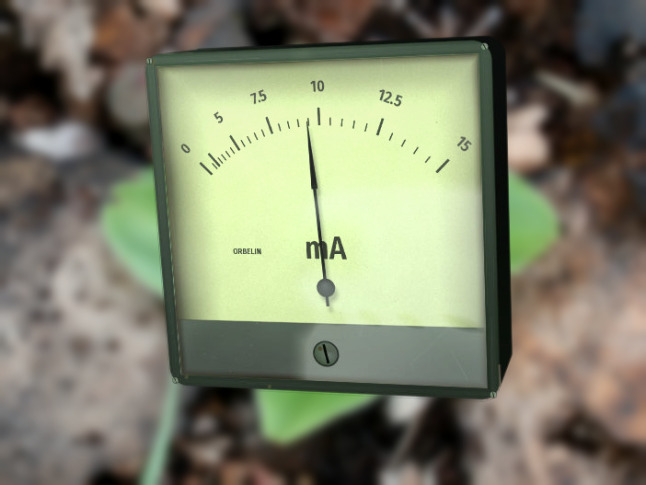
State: 9.5 mA
